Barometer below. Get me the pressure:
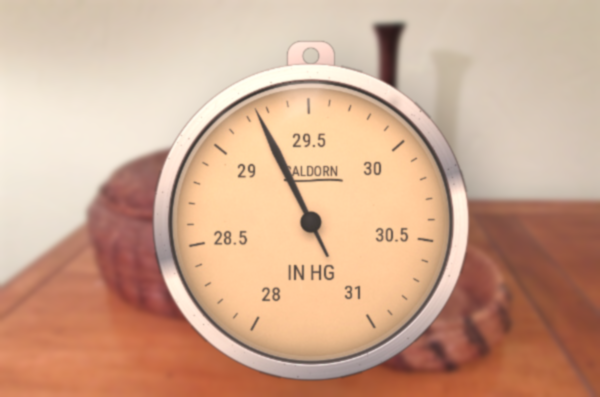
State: 29.25 inHg
